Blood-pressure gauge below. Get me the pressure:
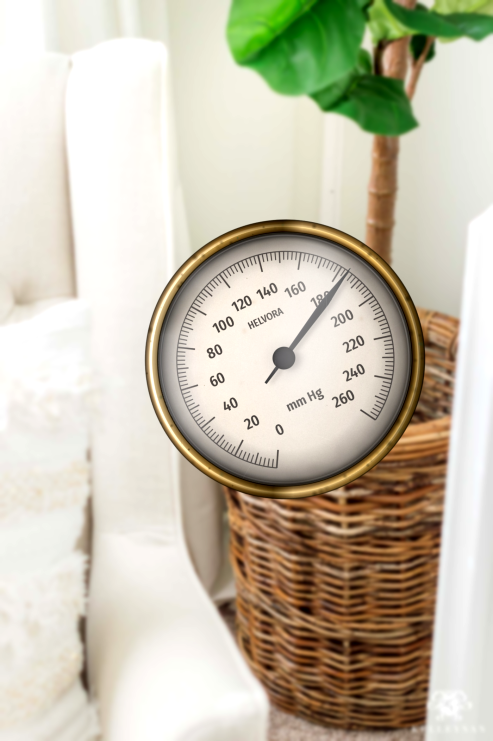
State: 184 mmHg
